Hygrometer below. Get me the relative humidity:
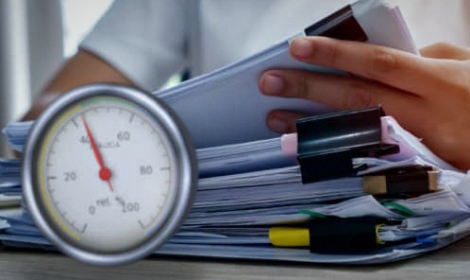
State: 44 %
